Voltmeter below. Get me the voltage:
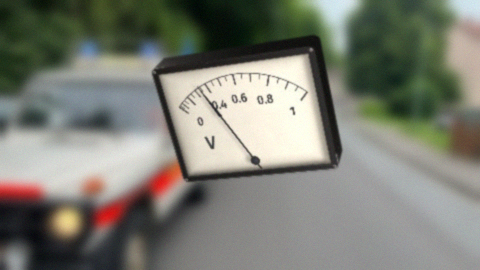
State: 0.35 V
